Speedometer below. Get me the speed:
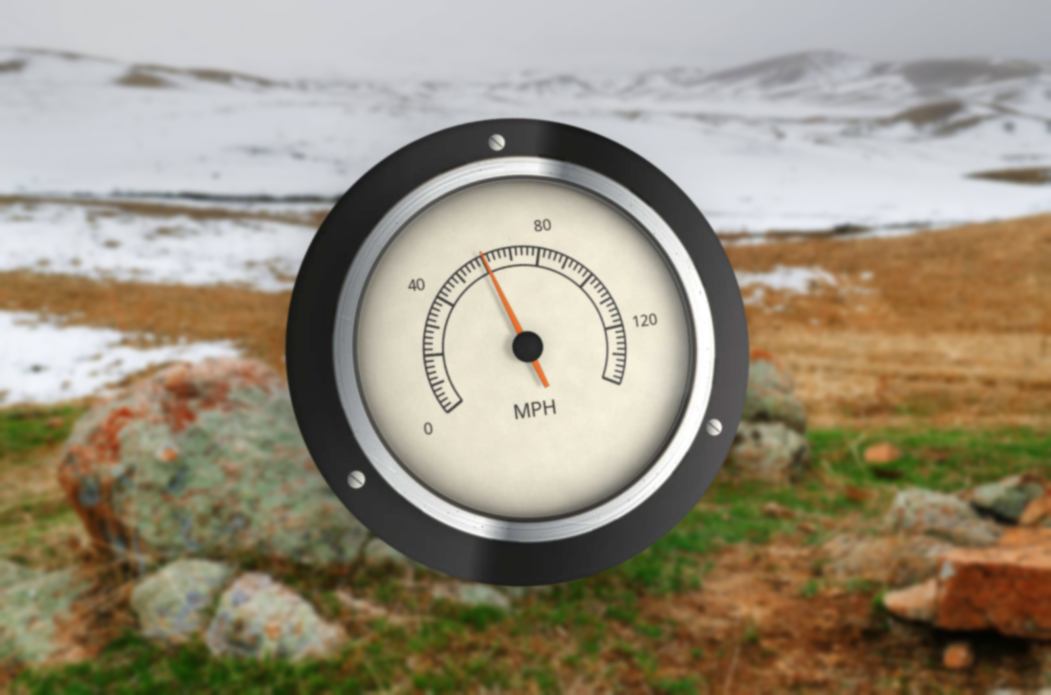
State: 60 mph
